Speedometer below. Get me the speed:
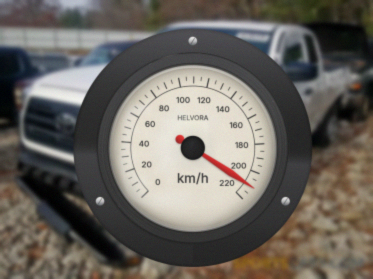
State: 210 km/h
